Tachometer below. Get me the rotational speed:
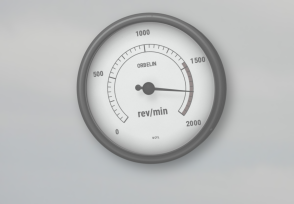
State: 1750 rpm
